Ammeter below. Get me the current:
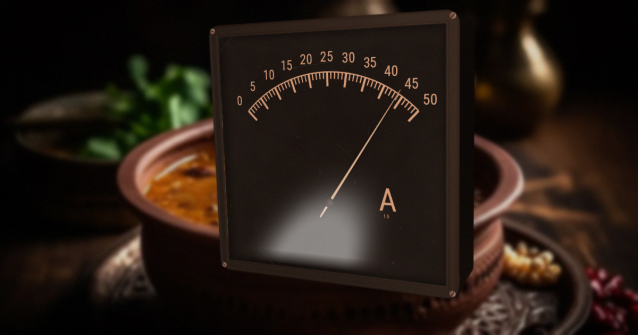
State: 44 A
